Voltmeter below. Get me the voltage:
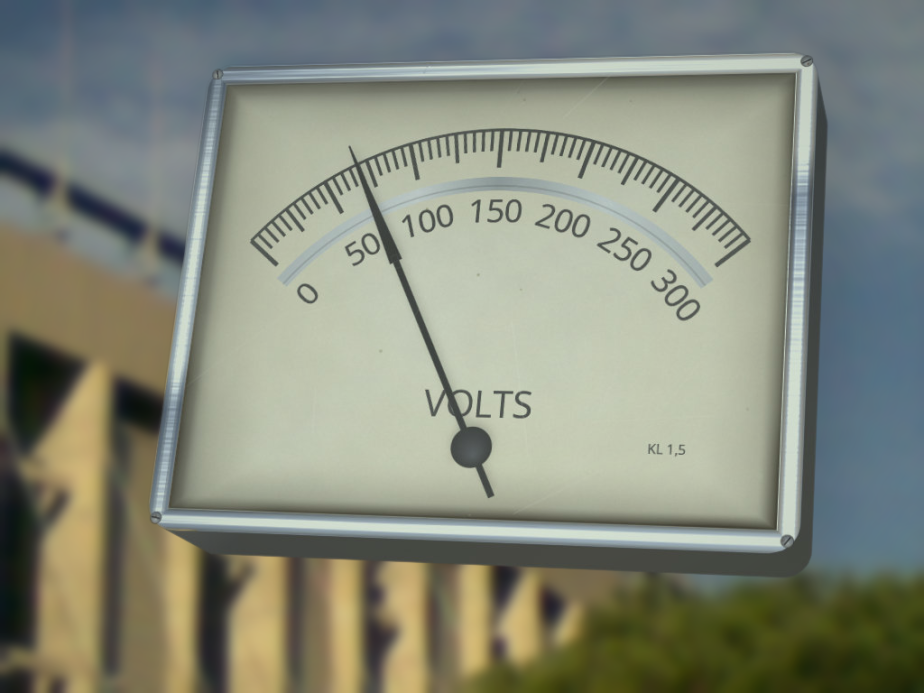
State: 70 V
